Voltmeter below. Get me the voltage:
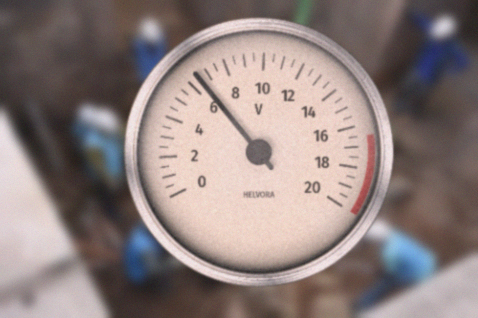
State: 6.5 V
